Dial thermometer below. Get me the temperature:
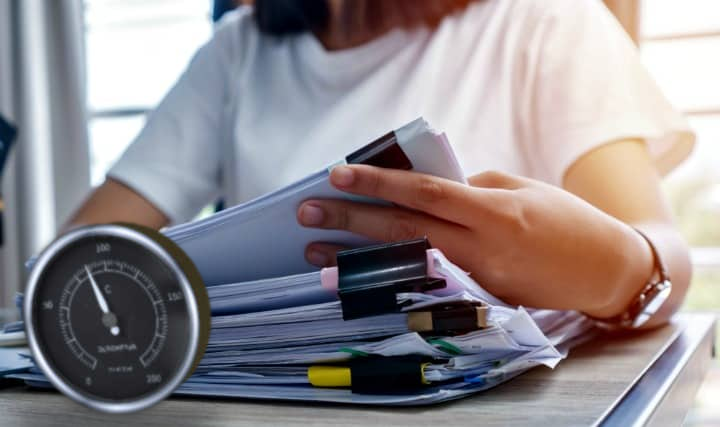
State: 87.5 °C
